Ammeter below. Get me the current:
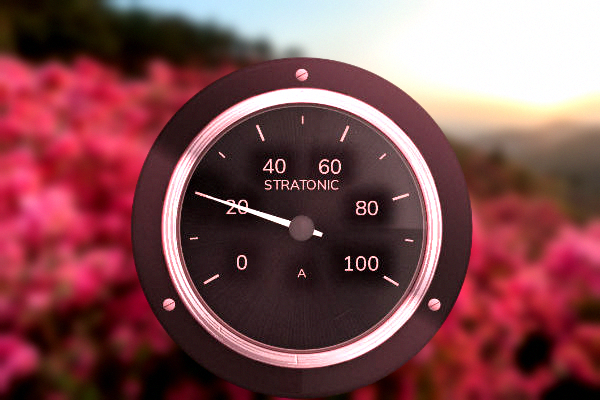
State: 20 A
